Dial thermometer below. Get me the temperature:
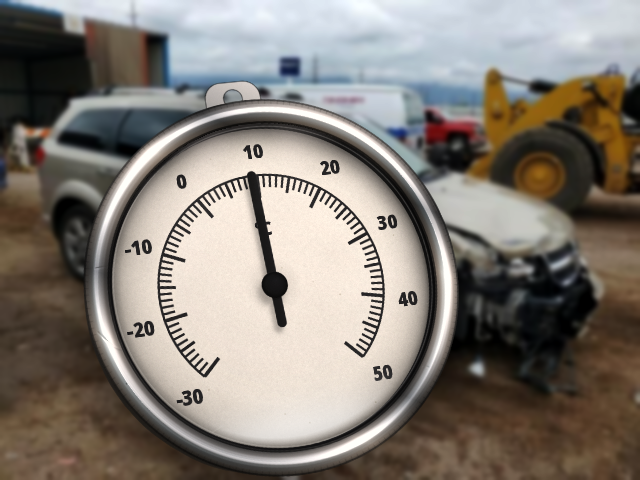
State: 9 °C
